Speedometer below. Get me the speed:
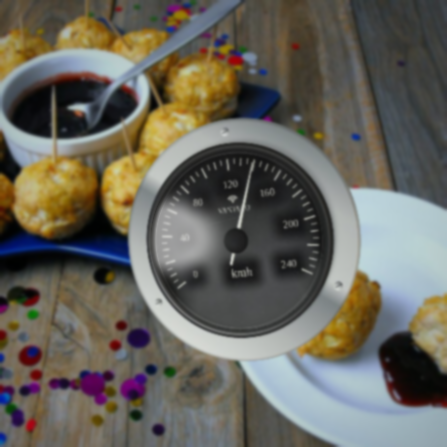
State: 140 km/h
